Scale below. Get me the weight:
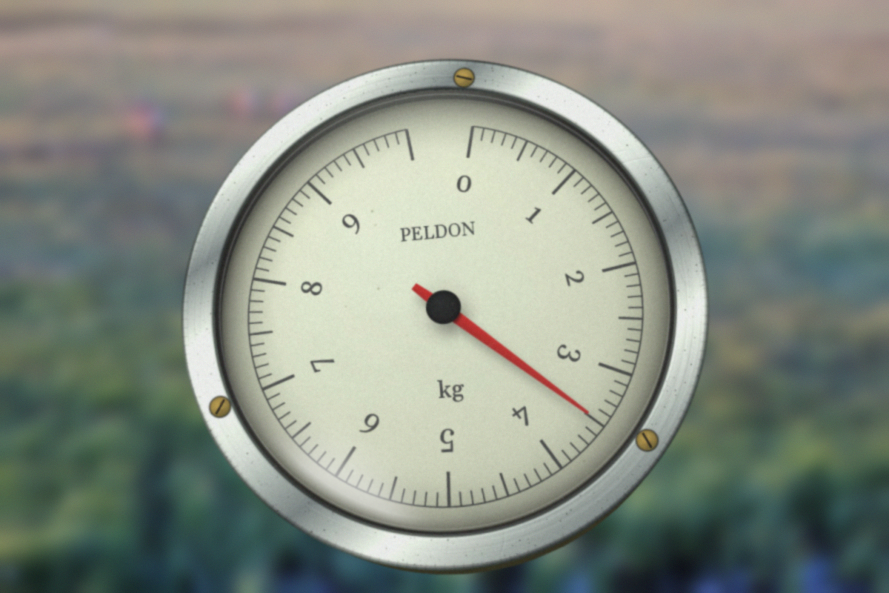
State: 3.5 kg
